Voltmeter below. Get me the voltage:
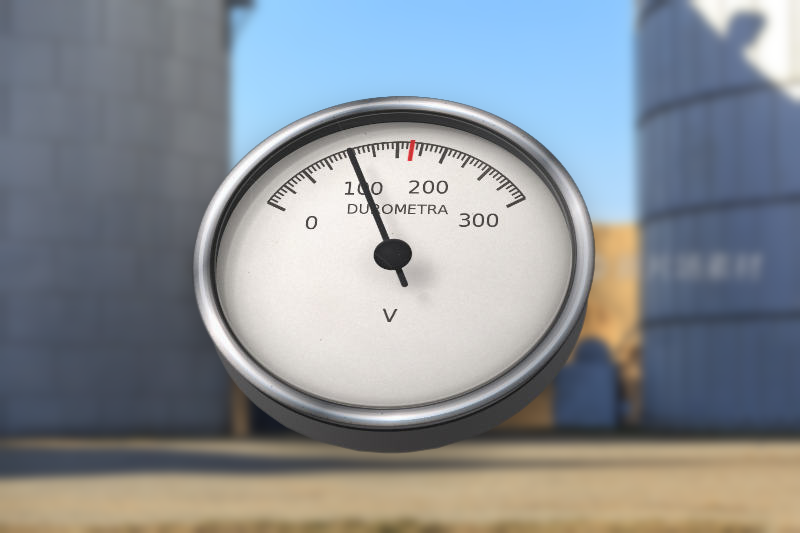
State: 100 V
